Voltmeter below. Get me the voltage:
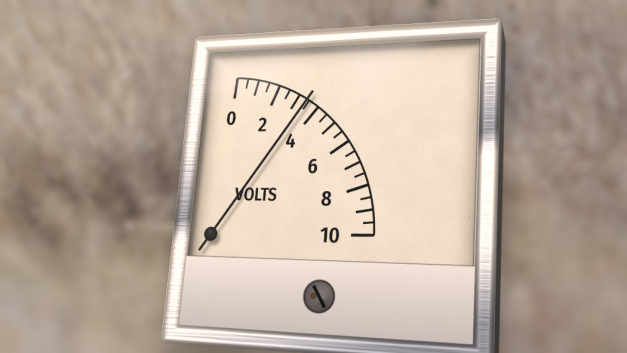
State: 3.5 V
